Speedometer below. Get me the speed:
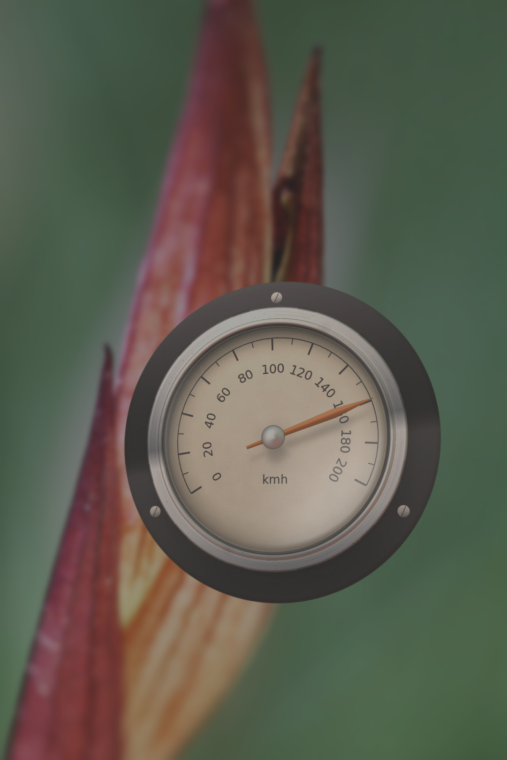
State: 160 km/h
